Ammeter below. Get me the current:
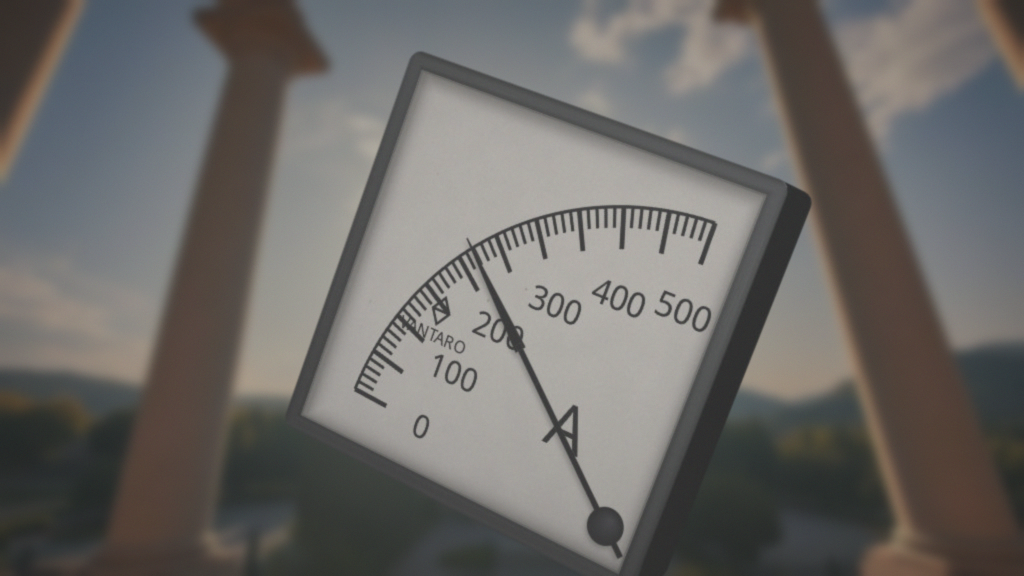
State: 220 A
